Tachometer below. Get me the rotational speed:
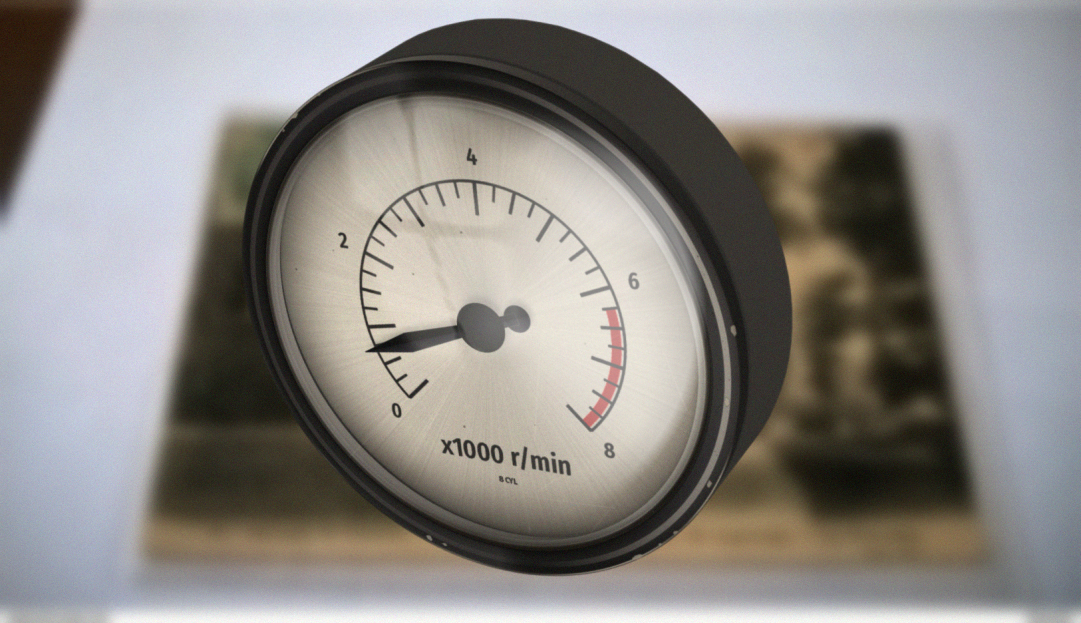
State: 750 rpm
